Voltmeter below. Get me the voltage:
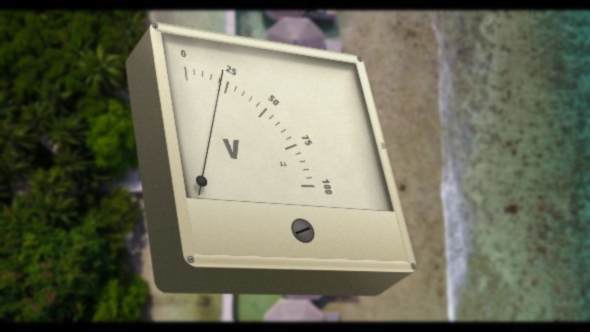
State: 20 V
